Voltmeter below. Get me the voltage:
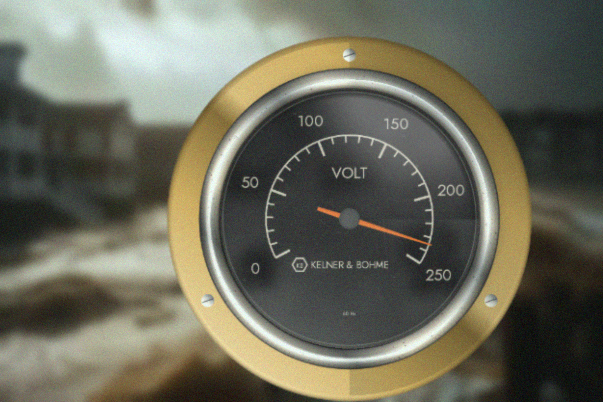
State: 235 V
